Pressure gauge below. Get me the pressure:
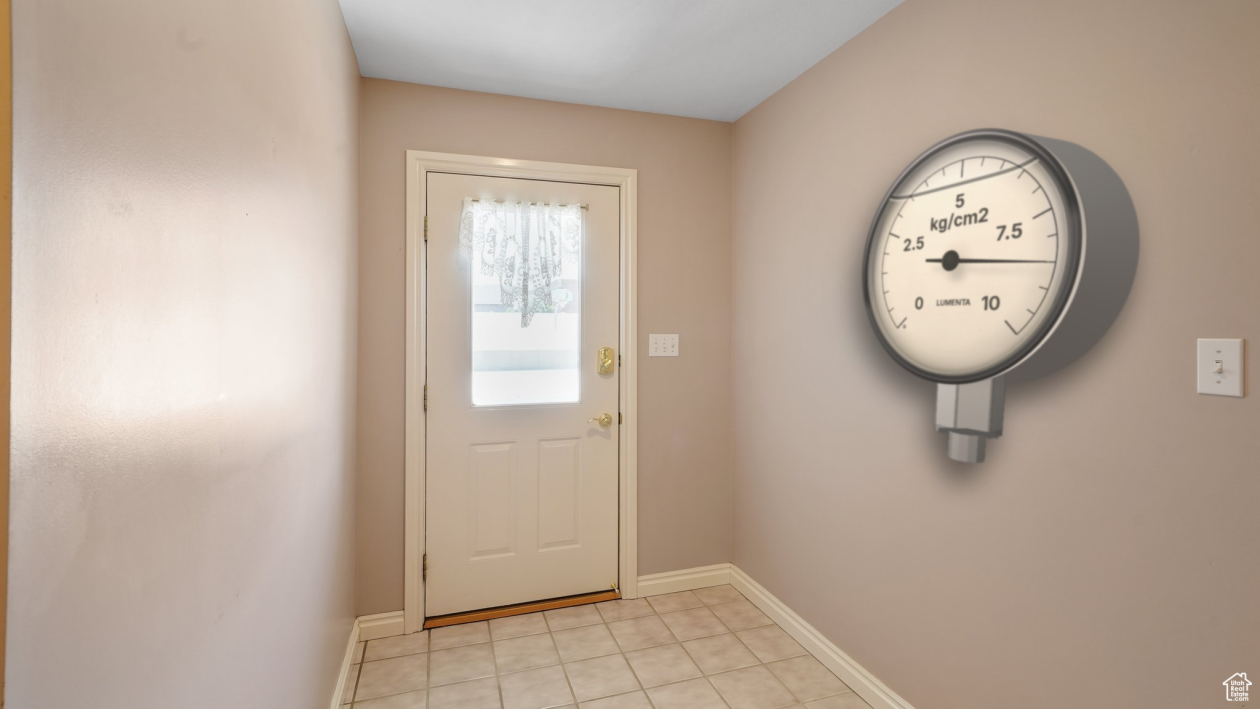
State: 8.5 kg/cm²
